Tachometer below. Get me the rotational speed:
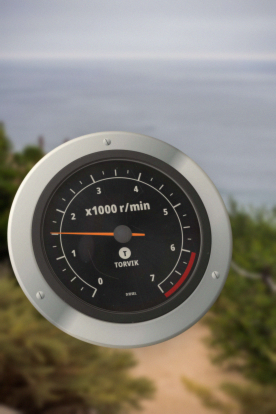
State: 1500 rpm
